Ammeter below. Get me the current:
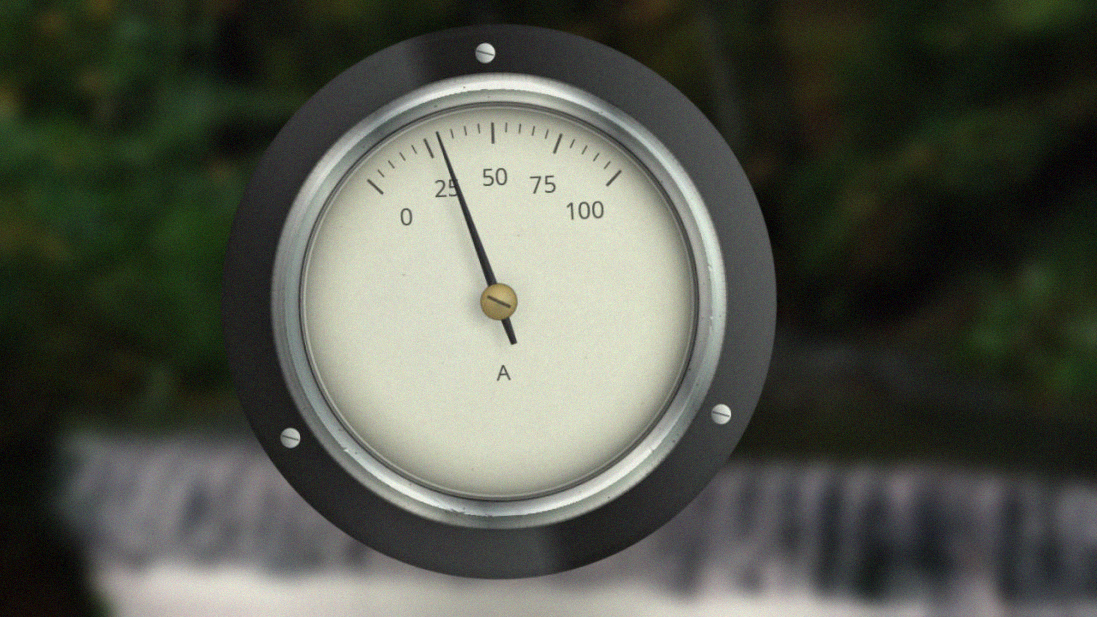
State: 30 A
